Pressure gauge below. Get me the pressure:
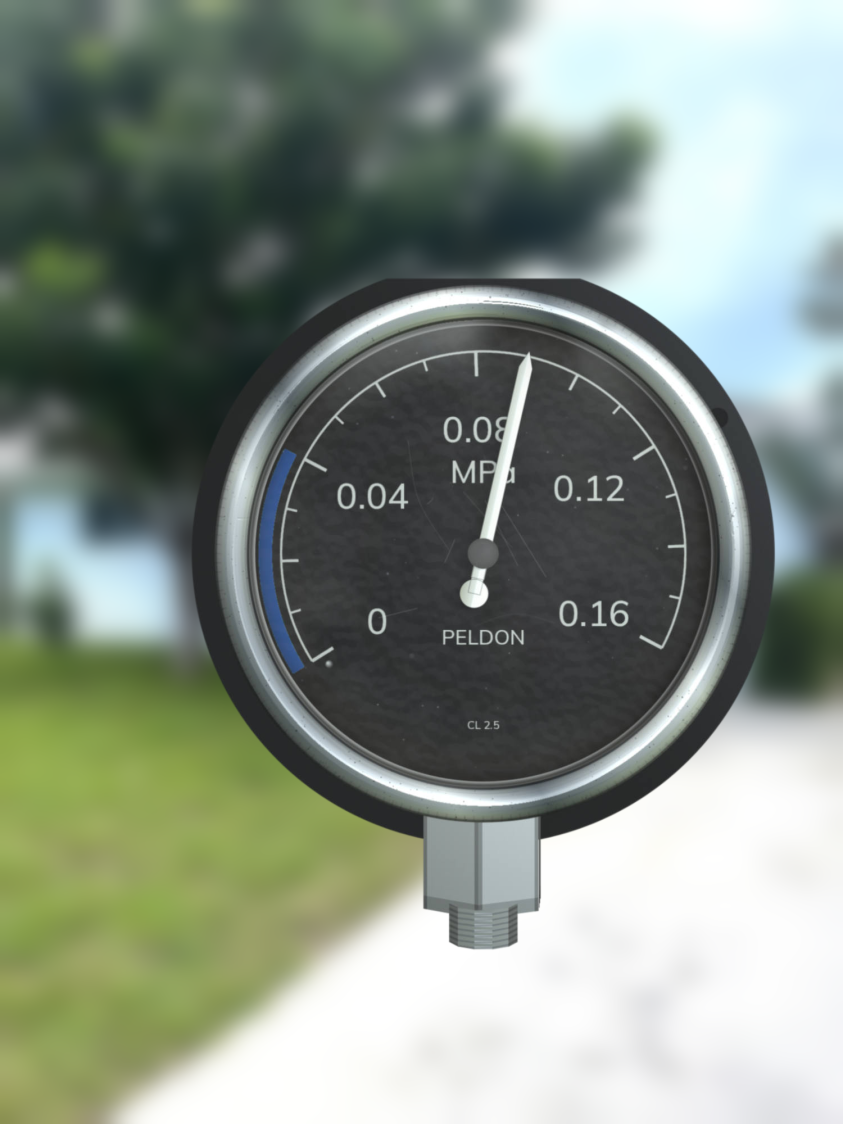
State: 0.09 MPa
